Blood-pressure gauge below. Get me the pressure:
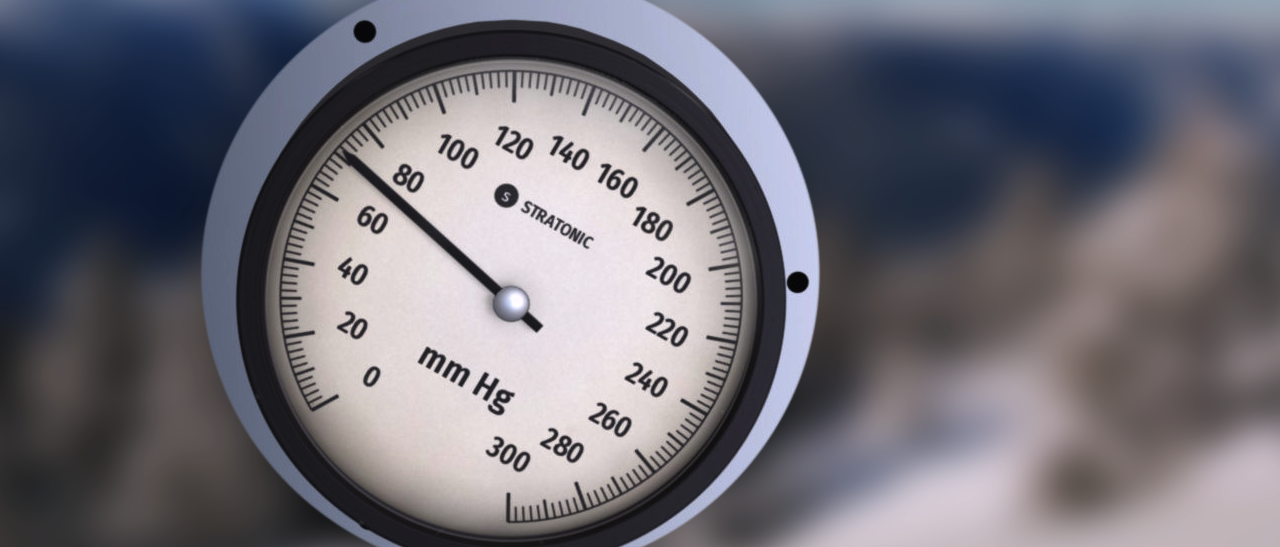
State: 72 mmHg
